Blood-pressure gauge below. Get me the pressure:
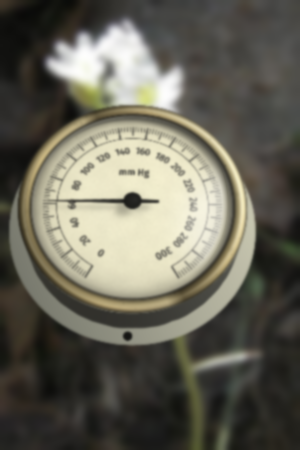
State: 60 mmHg
